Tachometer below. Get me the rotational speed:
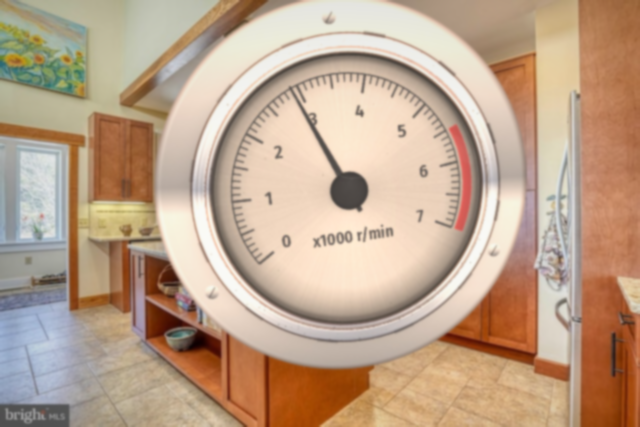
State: 2900 rpm
